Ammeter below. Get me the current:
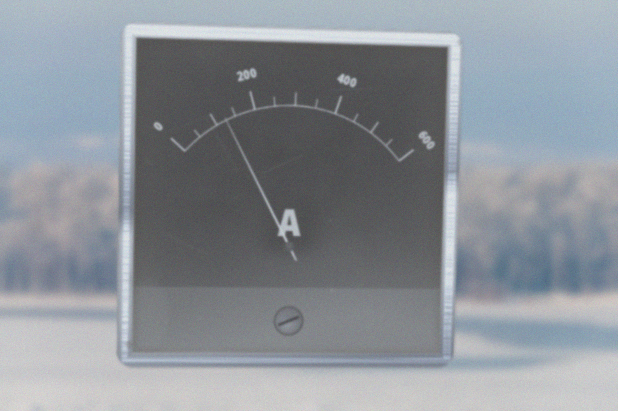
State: 125 A
